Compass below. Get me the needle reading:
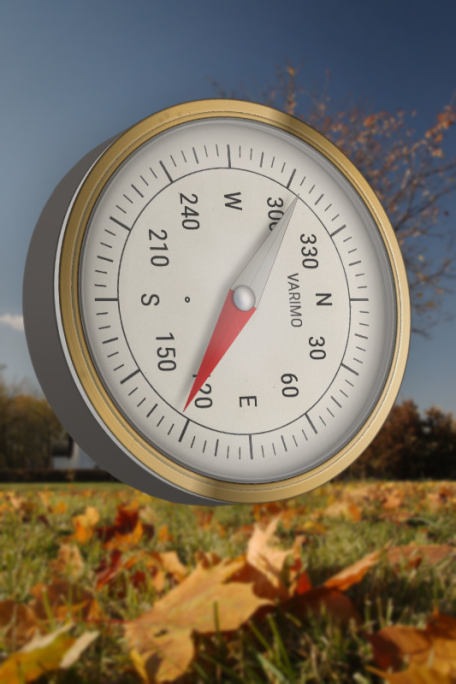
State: 125 °
